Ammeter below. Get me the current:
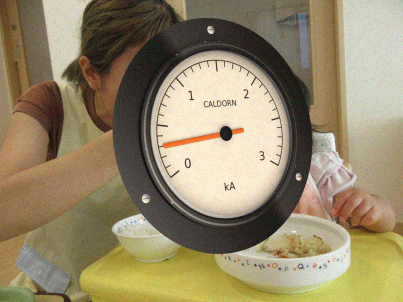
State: 0.3 kA
